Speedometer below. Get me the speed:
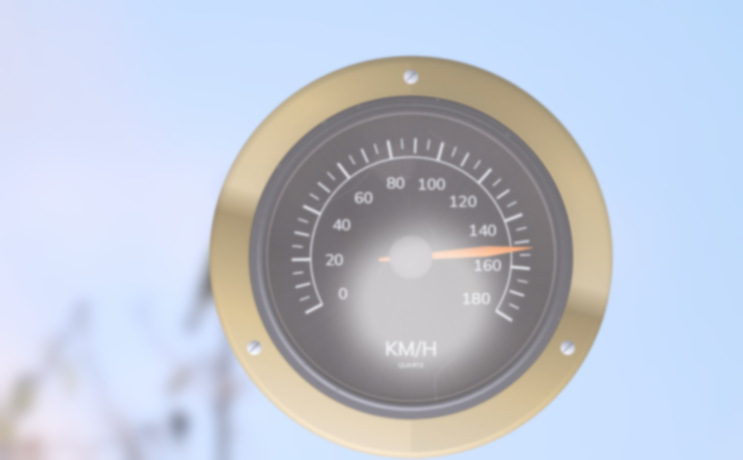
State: 152.5 km/h
